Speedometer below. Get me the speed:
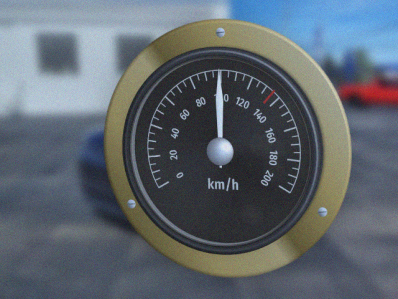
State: 100 km/h
